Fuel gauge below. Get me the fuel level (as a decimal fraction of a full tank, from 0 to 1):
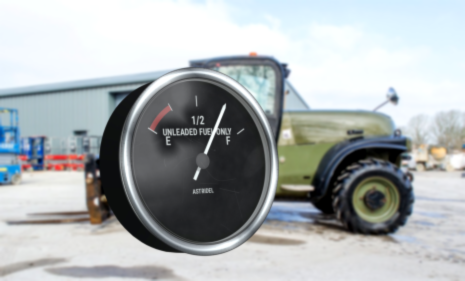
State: 0.75
